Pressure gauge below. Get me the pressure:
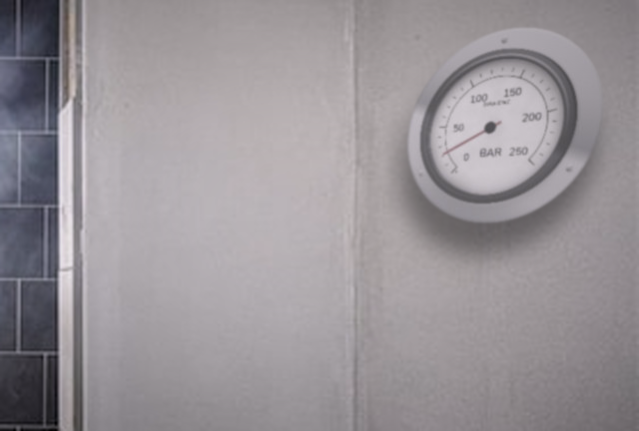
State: 20 bar
